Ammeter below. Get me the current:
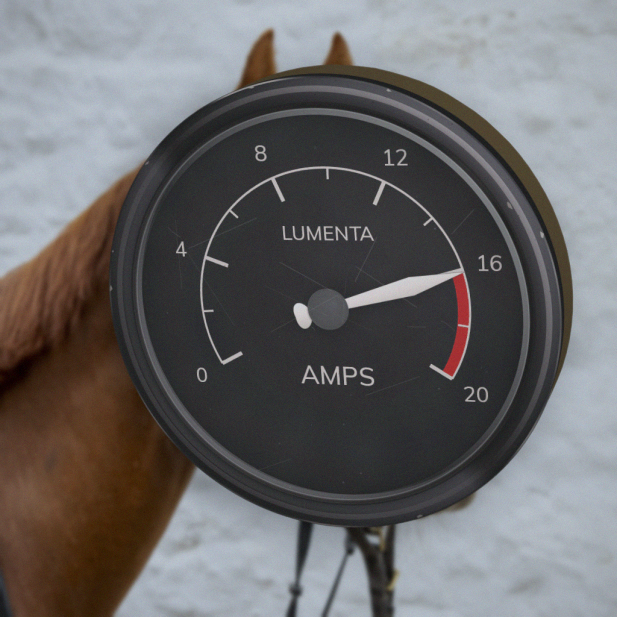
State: 16 A
